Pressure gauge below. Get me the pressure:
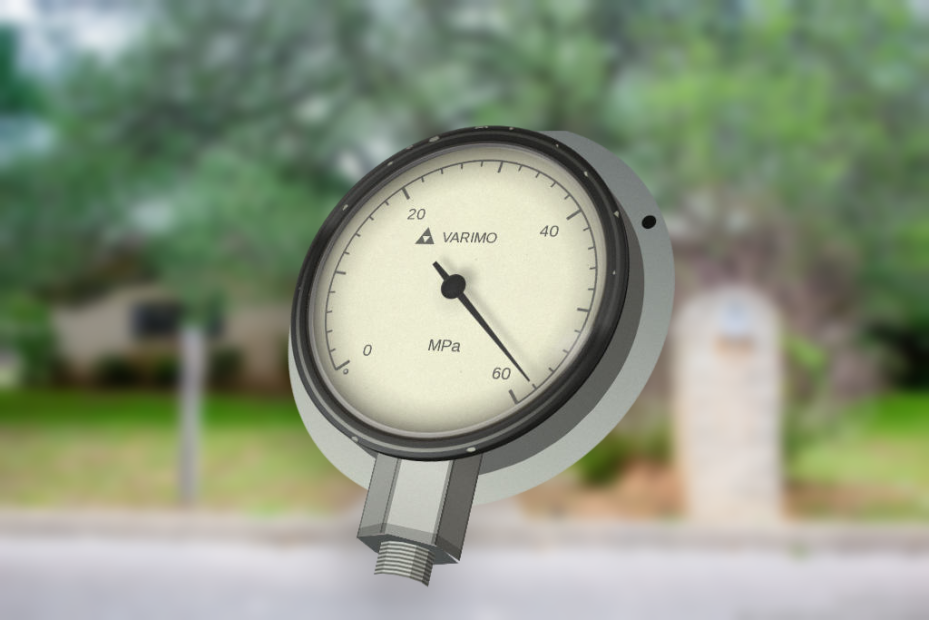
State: 58 MPa
